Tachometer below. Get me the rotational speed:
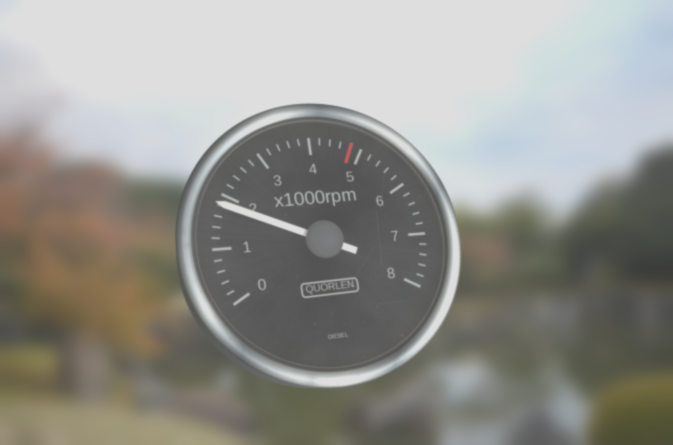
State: 1800 rpm
